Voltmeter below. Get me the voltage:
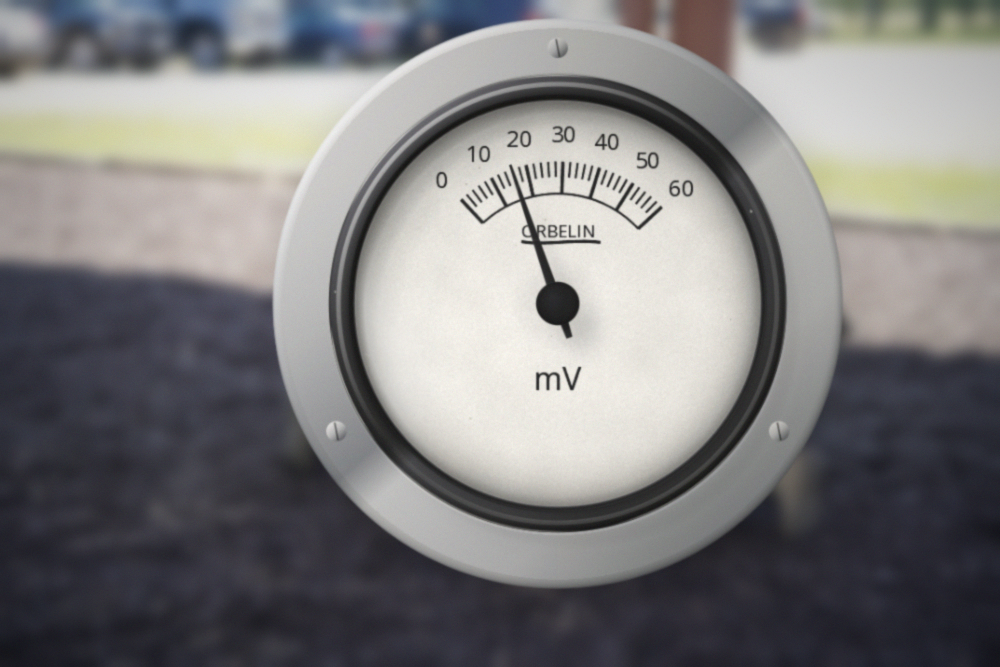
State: 16 mV
